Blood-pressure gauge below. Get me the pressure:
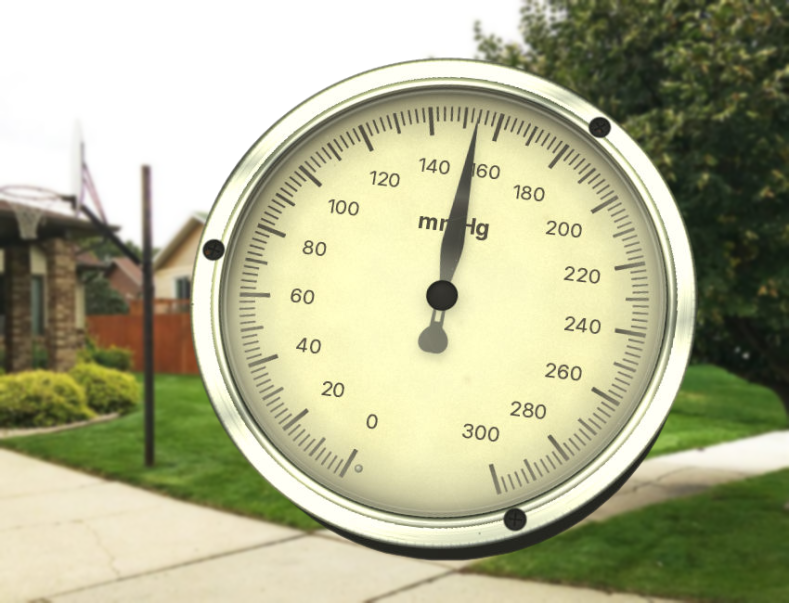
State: 154 mmHg
